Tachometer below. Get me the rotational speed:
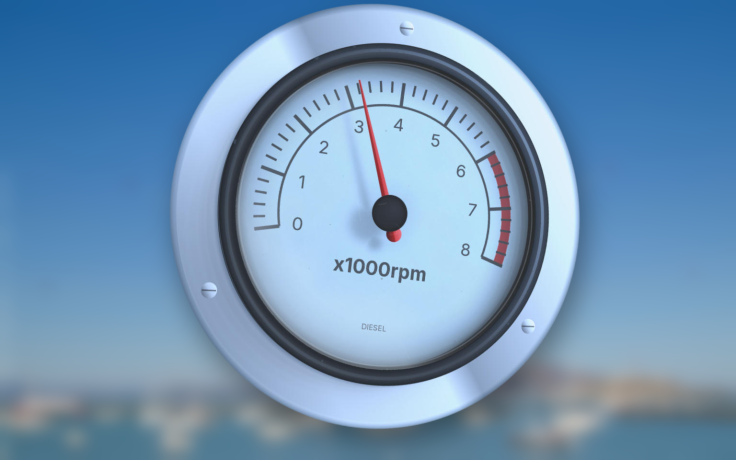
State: 3200 rpm
